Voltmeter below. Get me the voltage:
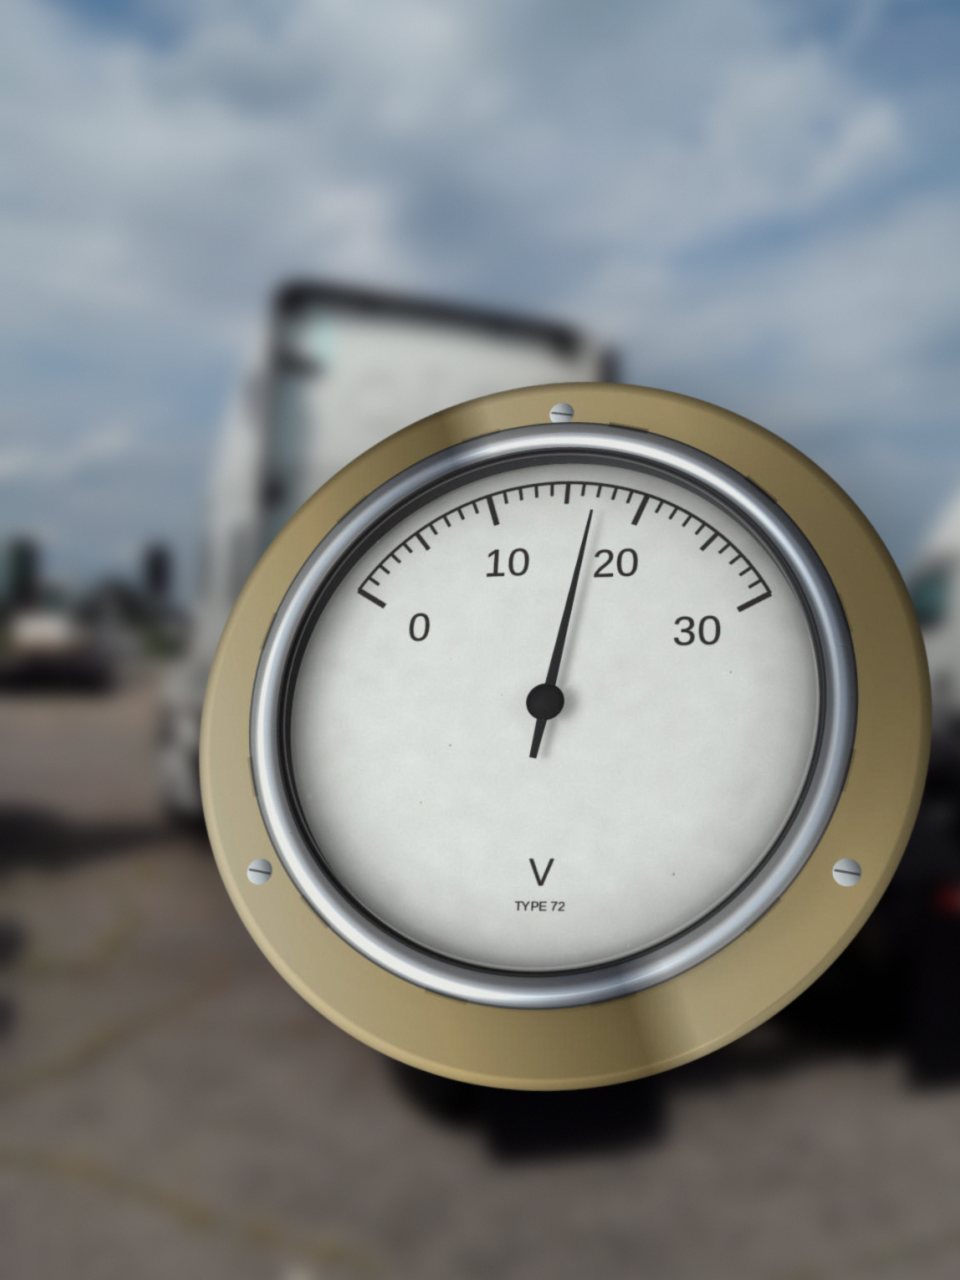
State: 17 V
